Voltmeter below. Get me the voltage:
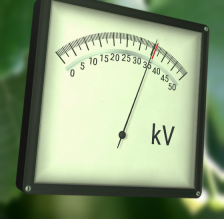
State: 35 kV
